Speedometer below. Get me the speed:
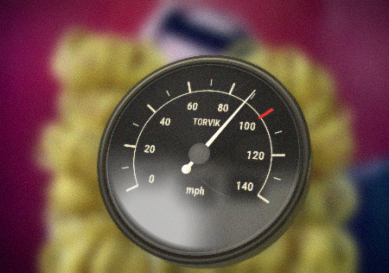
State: 90 mph
